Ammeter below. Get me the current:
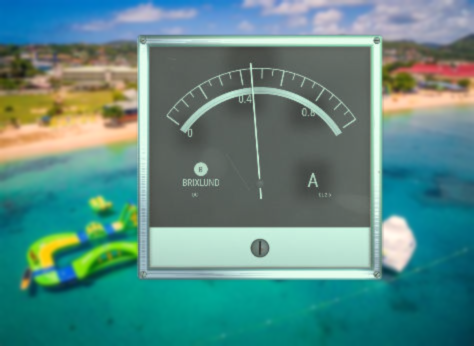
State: 0.45 A
